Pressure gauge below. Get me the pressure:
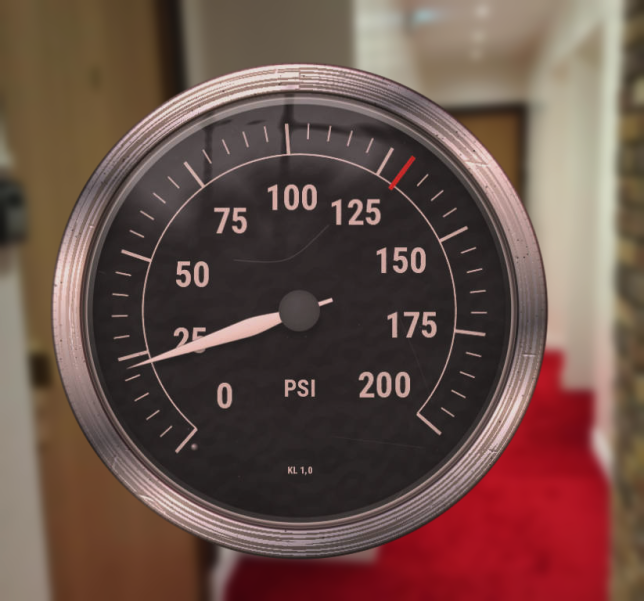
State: 22.5 psi
